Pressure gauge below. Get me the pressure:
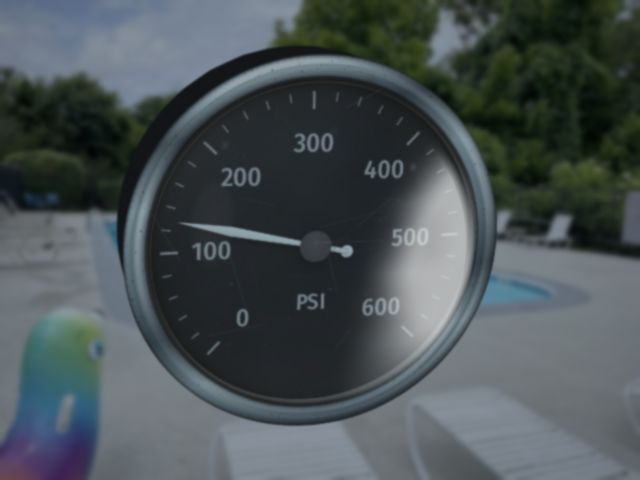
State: 130 psi
